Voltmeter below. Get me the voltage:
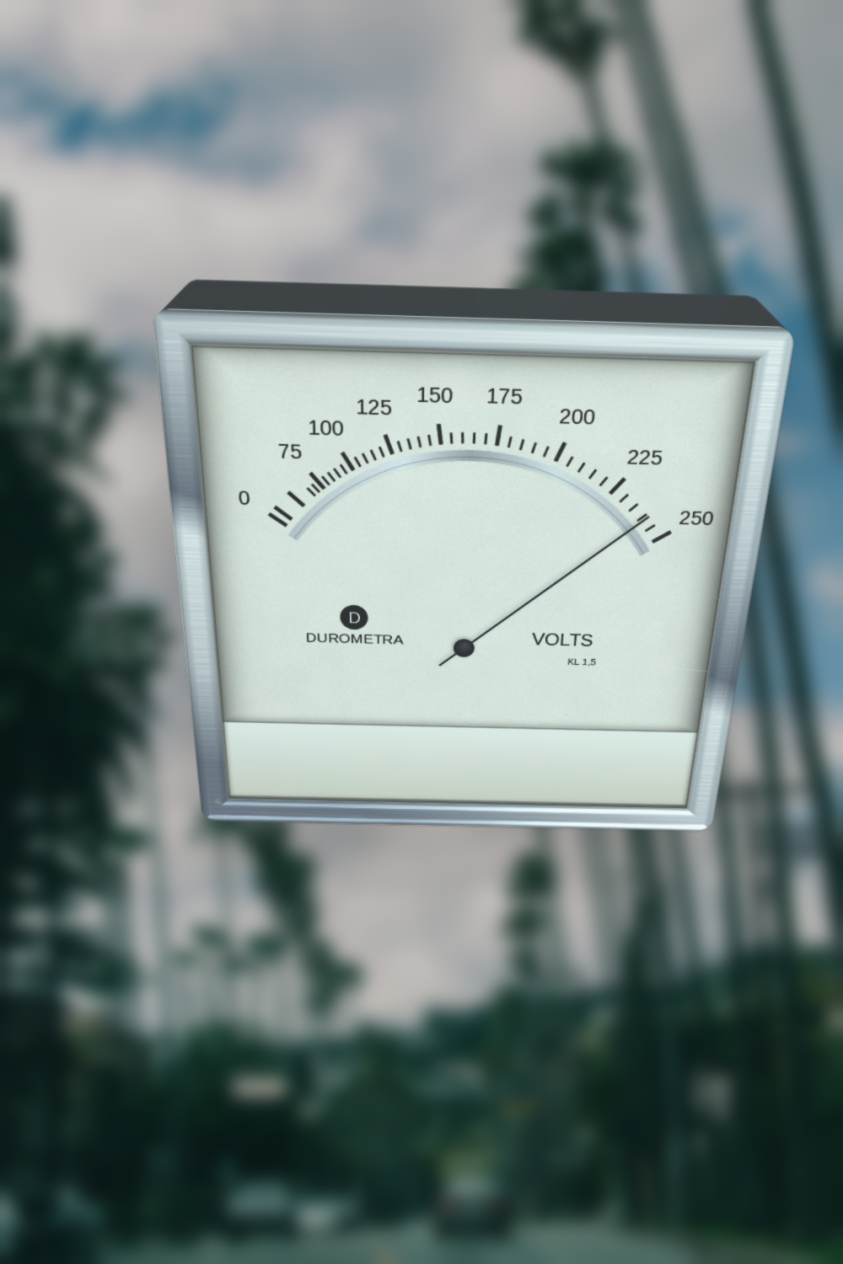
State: 240 V
